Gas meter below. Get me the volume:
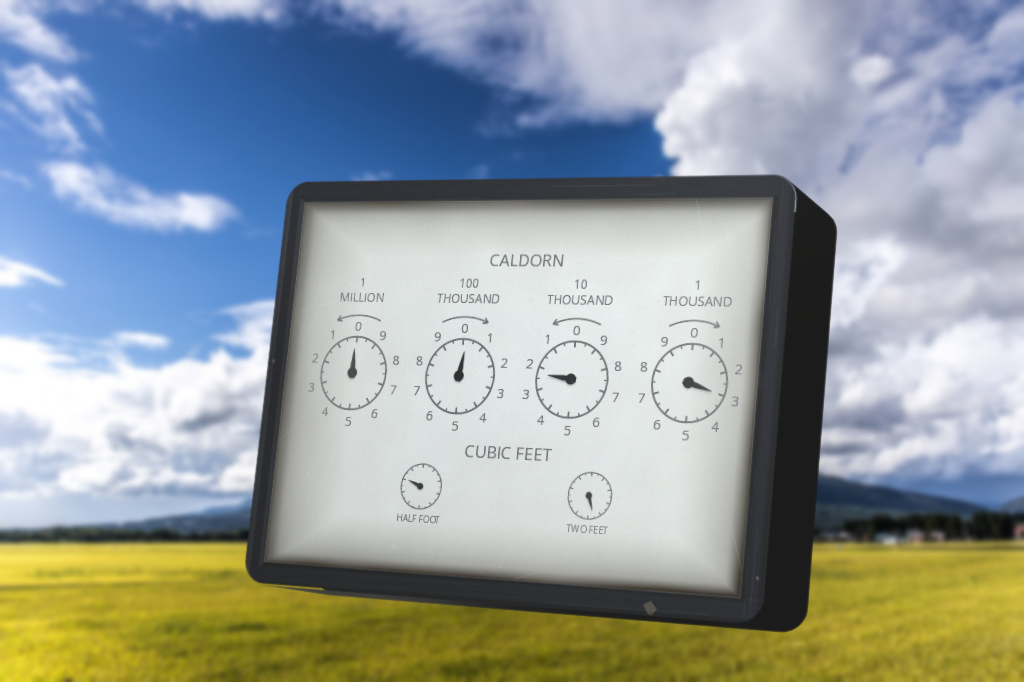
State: 2300 ft³
